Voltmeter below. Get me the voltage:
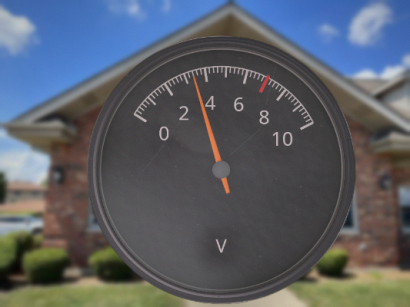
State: 3.4 V
